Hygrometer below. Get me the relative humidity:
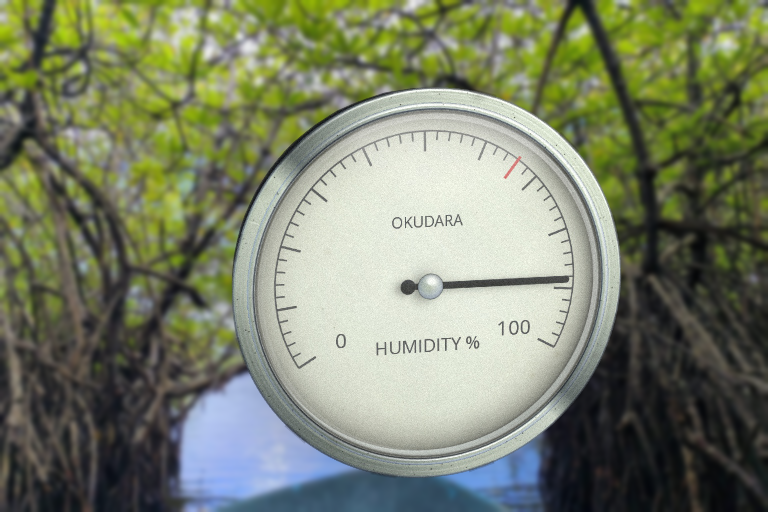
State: 88 %
